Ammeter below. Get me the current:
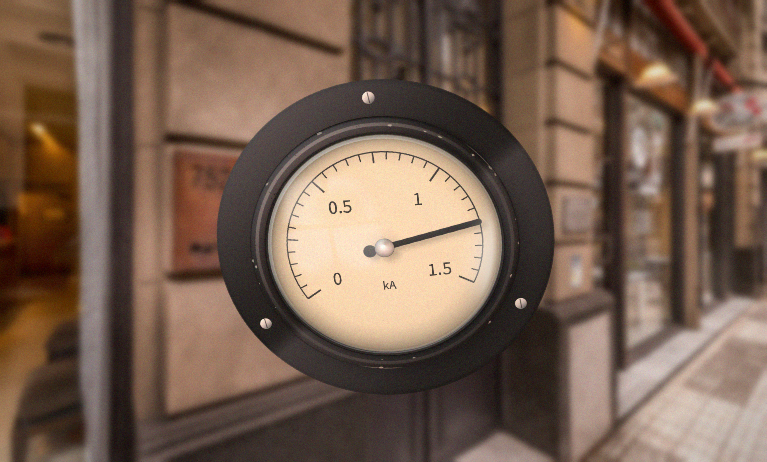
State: 1.25 kA
